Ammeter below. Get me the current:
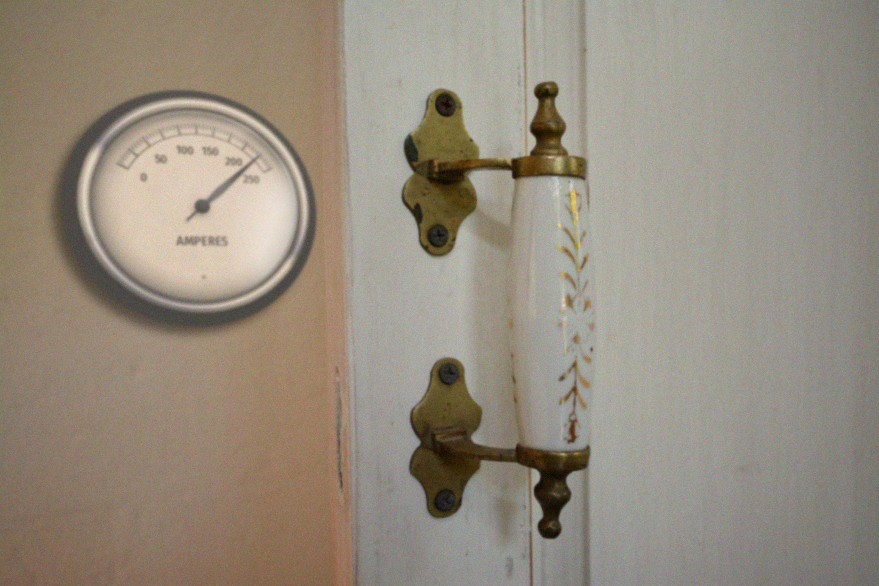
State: 225 A
